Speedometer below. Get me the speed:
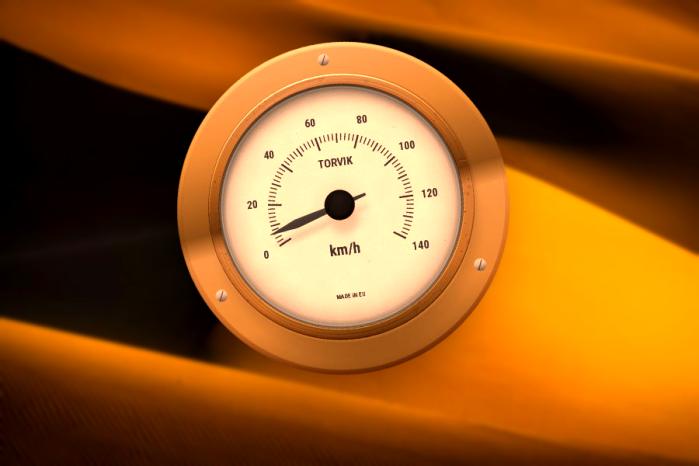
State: 6 km/h
